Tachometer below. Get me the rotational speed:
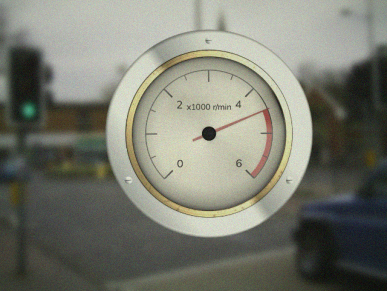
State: 4500 rpm
